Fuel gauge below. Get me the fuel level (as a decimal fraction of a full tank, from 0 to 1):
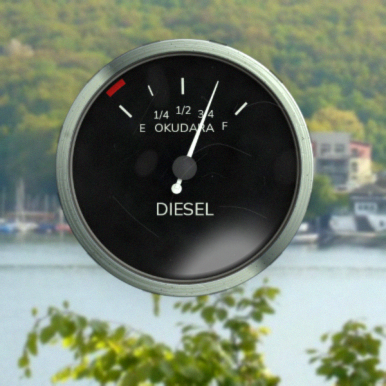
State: 0.75
